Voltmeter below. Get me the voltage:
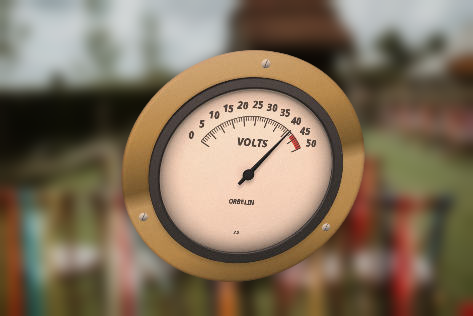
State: 40 V
